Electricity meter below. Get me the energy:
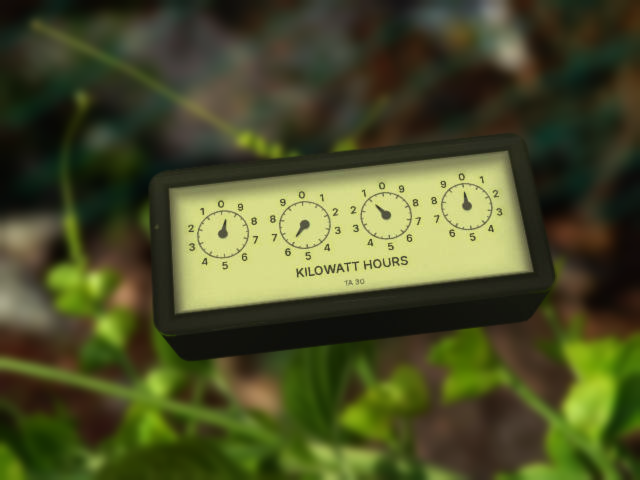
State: 9610 kWh
